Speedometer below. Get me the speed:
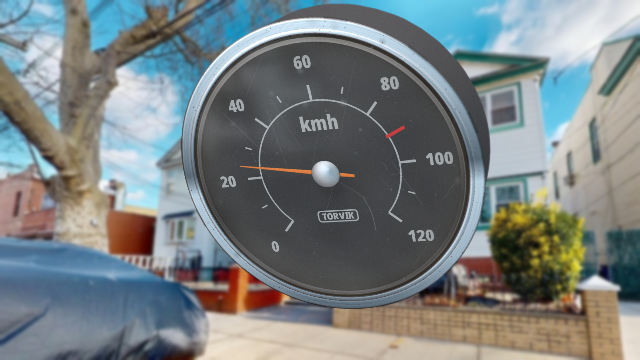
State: 25 km/h
